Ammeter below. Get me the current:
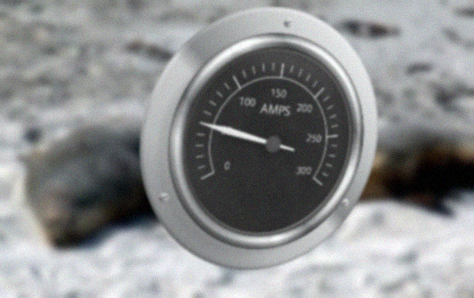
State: 50 A
